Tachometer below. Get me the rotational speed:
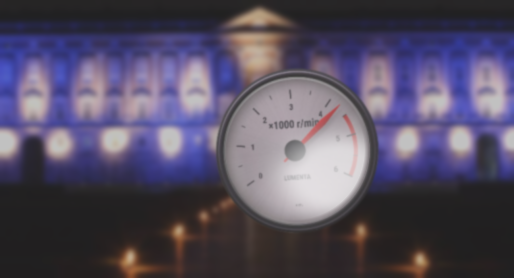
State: 4250 rpm
